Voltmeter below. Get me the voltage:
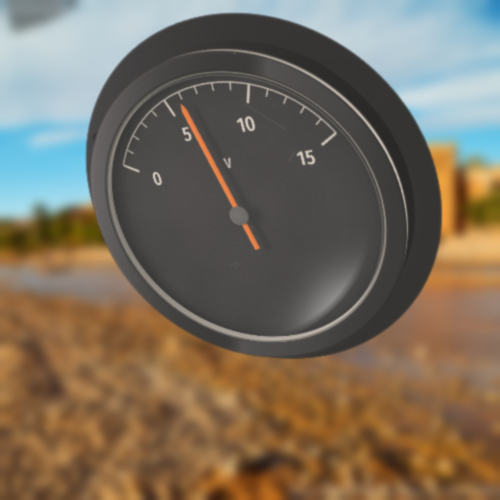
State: 6 V
